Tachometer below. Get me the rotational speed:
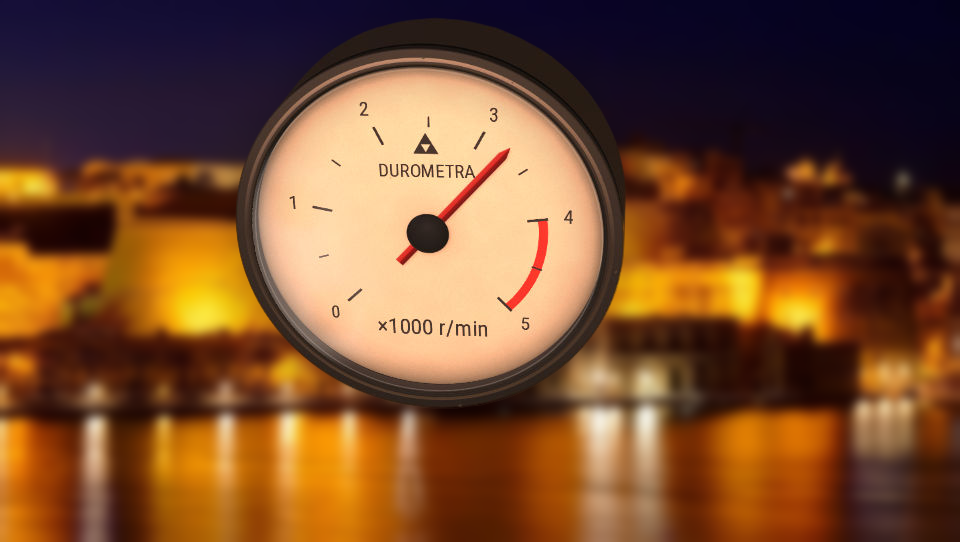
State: 3250 rpm
